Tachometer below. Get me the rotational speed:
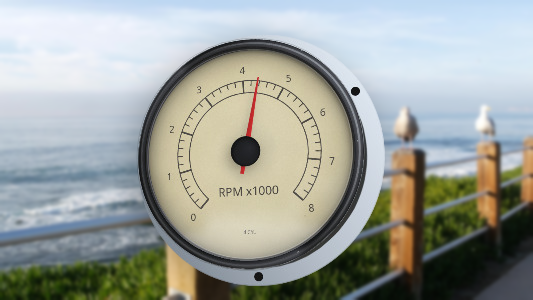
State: 4400 rpm
